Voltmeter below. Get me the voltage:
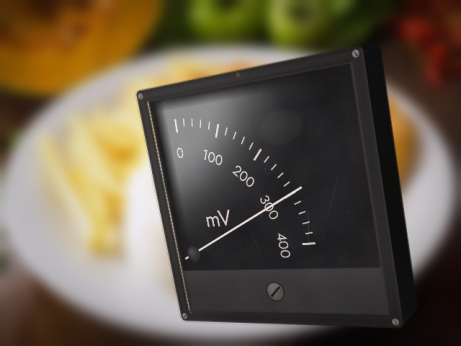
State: 300 mV
